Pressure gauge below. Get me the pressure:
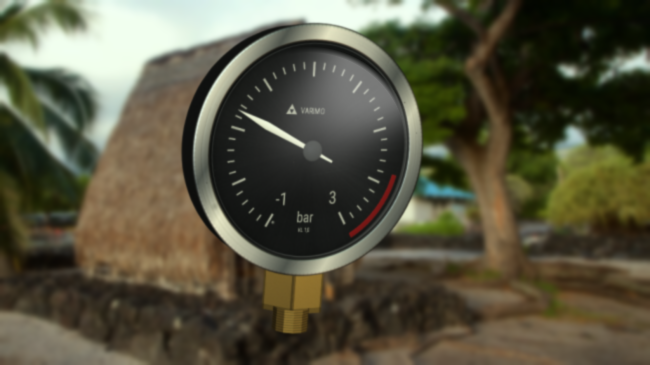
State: 0.15 bar
